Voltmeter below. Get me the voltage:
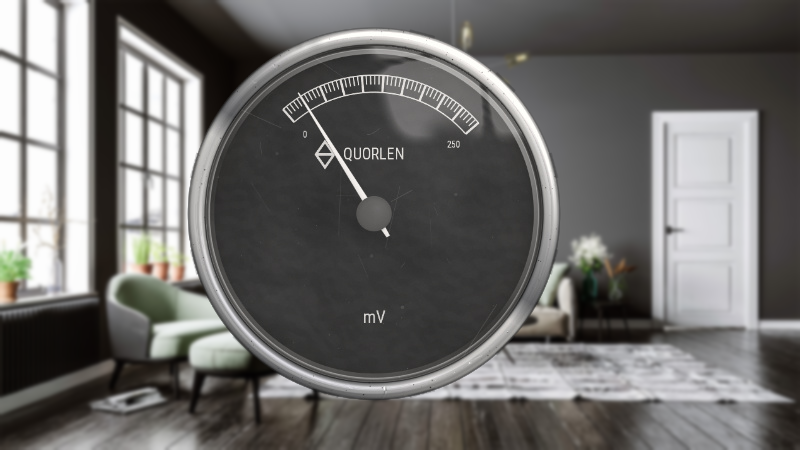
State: 25 mV
